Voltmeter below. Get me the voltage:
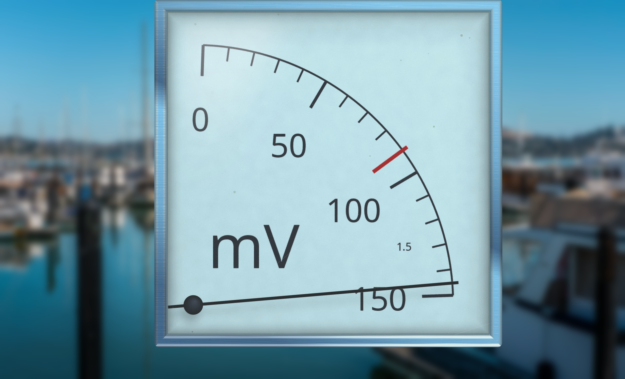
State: 145 mV
